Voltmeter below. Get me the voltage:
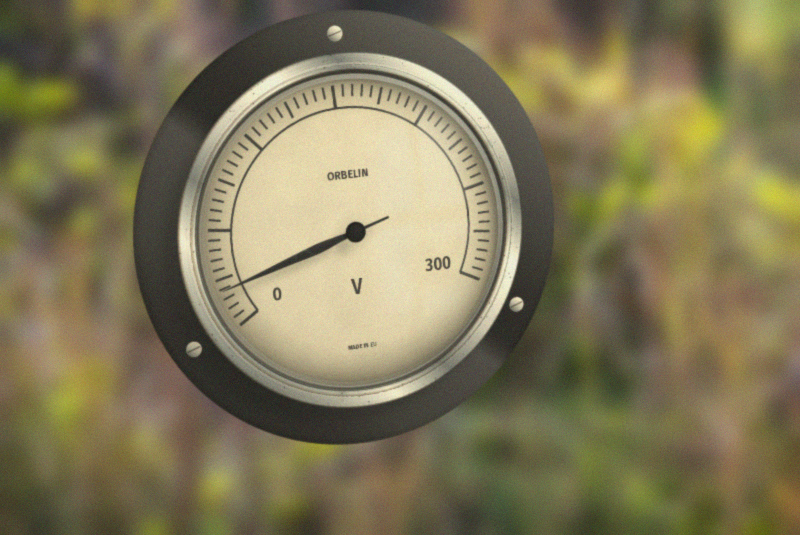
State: 20 V
